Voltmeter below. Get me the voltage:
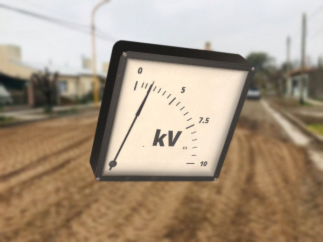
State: 2.5 kV
